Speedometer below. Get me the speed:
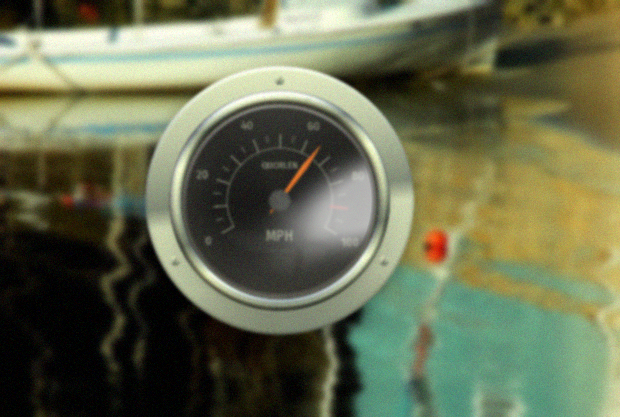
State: 65 mph
